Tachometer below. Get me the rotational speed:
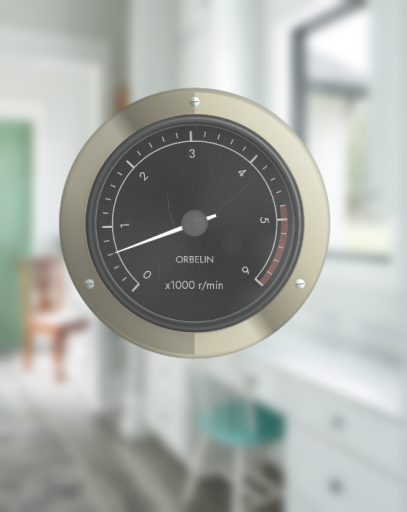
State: 600 rpm
